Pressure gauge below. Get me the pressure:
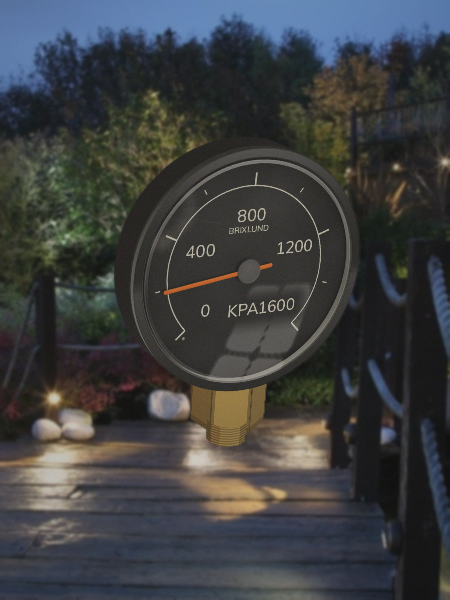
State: 200 kPa
